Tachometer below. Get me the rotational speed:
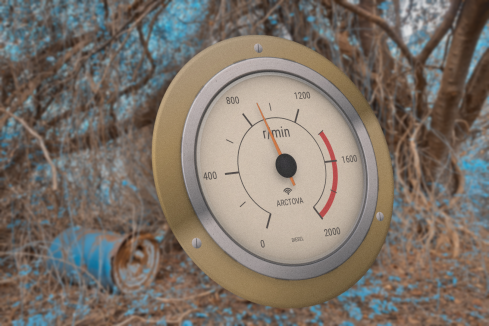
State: 900 rpm
